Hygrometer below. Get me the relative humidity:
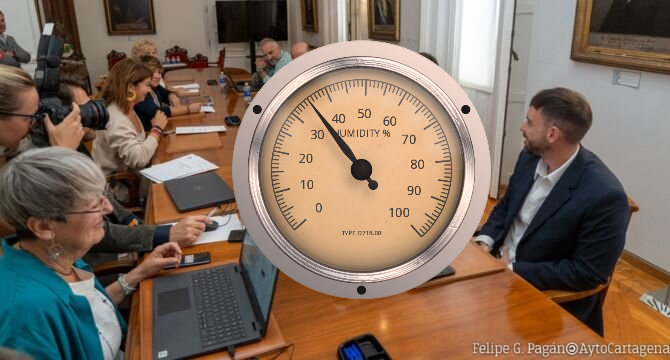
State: 35 %
